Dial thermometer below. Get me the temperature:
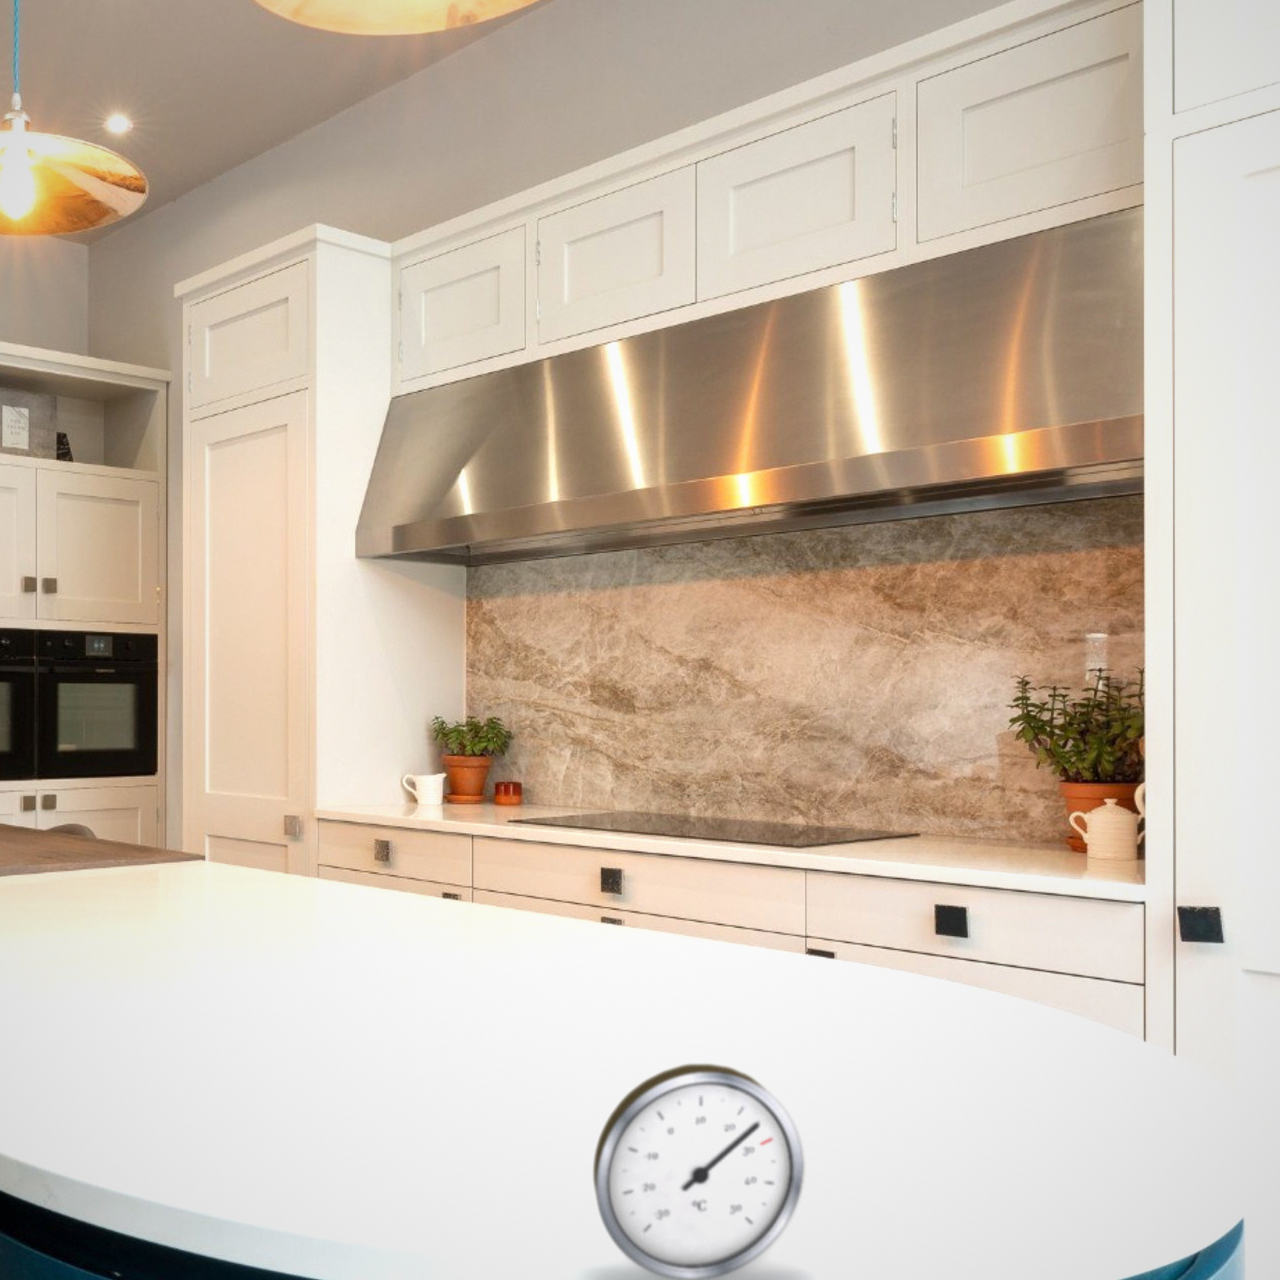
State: 25 °C
